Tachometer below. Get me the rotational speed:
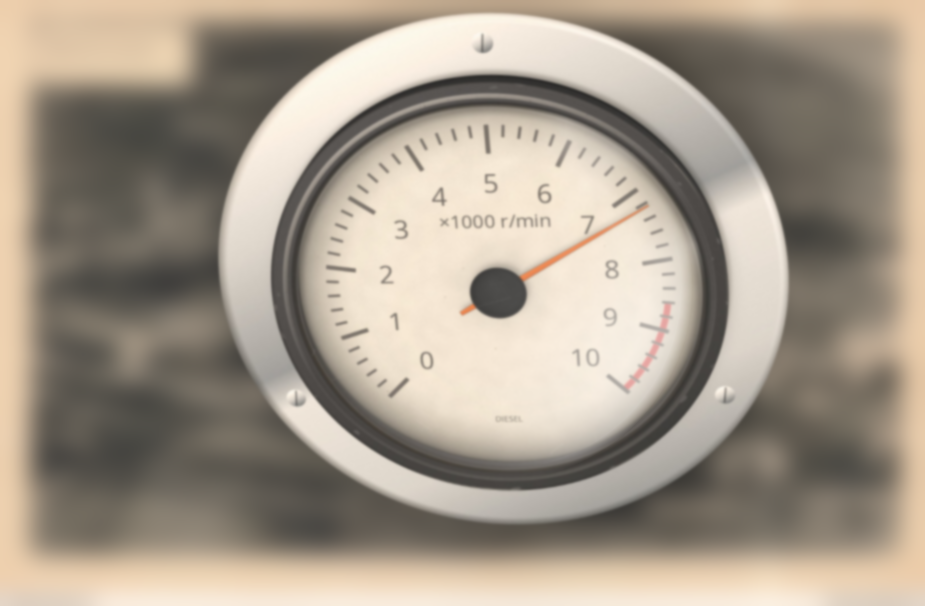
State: 7200 rpm
